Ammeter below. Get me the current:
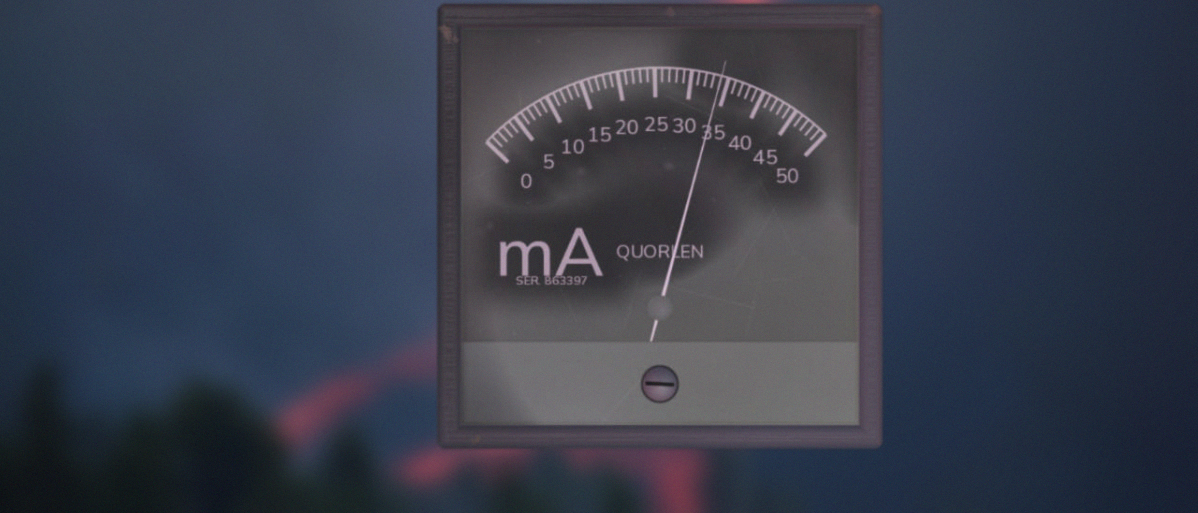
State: 34 mA
